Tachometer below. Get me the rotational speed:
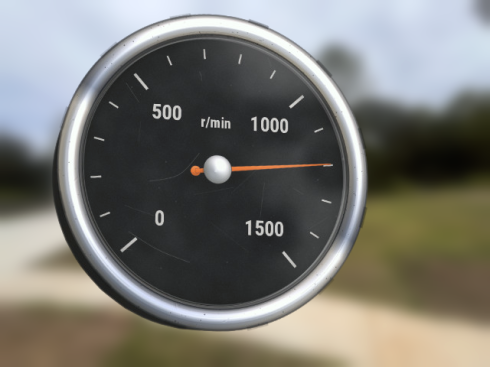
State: 1200 rpm
